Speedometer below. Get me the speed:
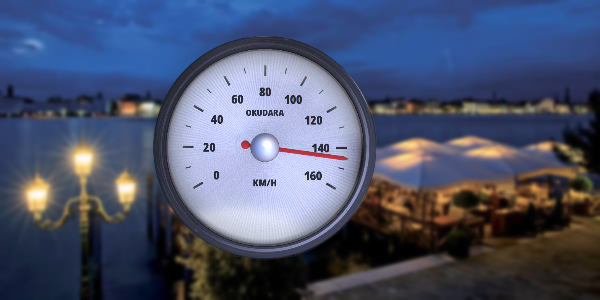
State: 145 km/h
